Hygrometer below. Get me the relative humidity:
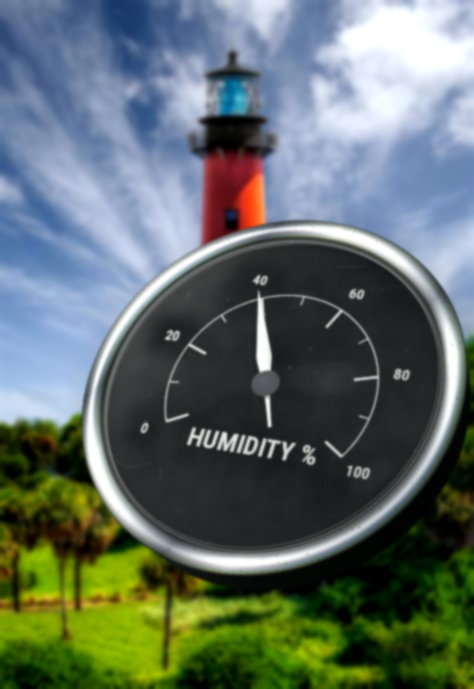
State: 40 %
